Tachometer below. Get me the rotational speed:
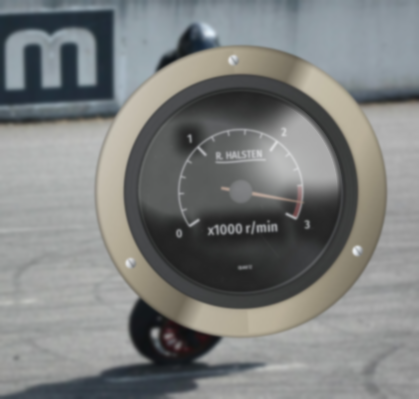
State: 2800 rpm
